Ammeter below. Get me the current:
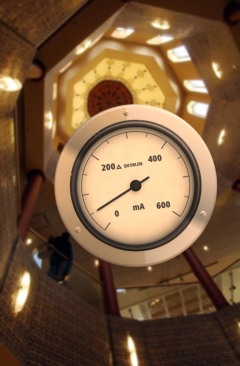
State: 50 mA
